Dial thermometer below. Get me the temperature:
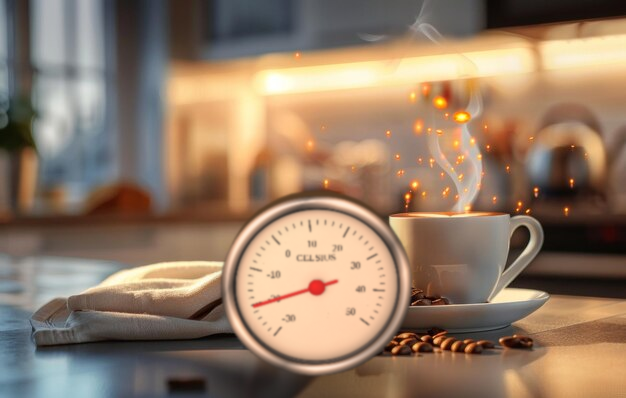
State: -20 °C
